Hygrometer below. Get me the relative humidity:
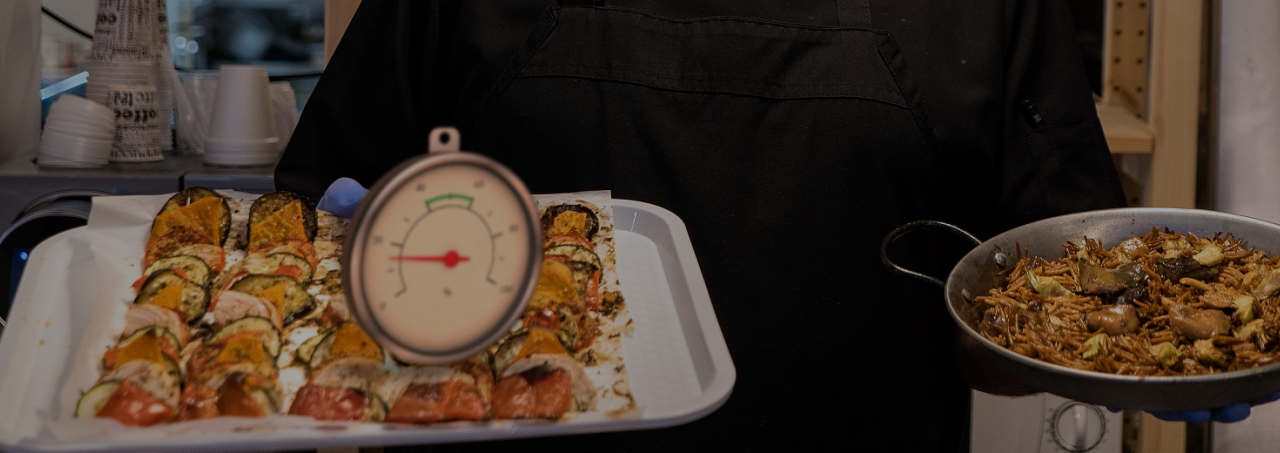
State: 15 %
